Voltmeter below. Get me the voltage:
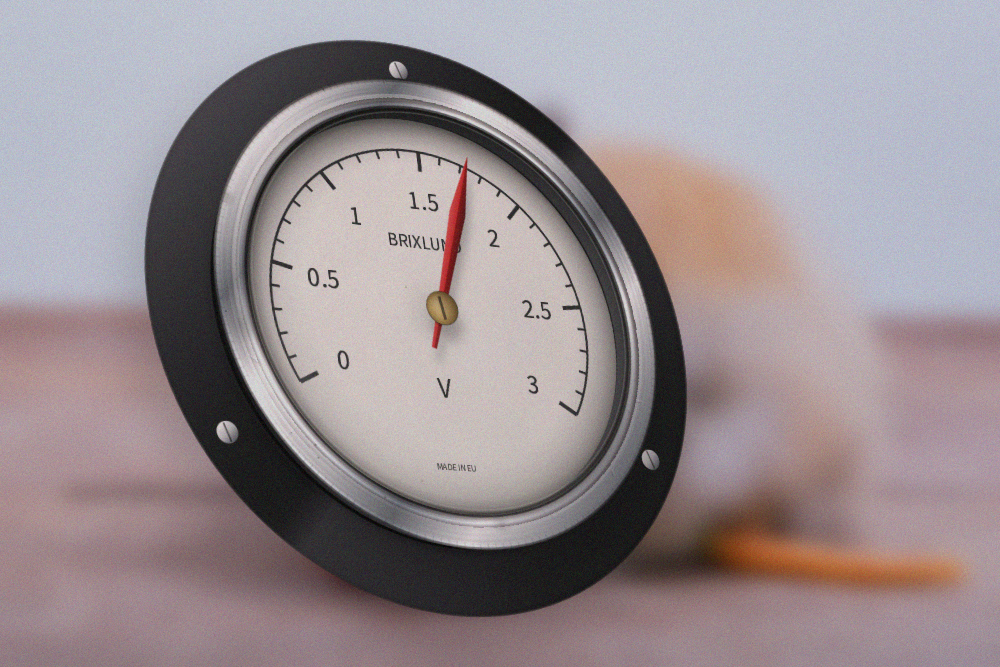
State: 1.7 V
